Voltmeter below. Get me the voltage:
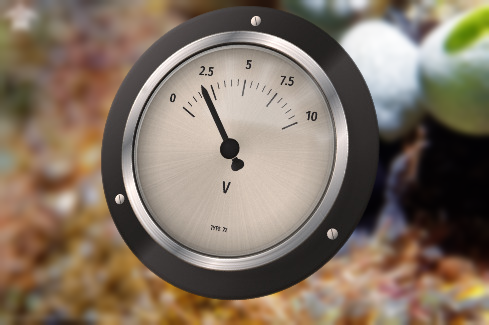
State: 2 V
